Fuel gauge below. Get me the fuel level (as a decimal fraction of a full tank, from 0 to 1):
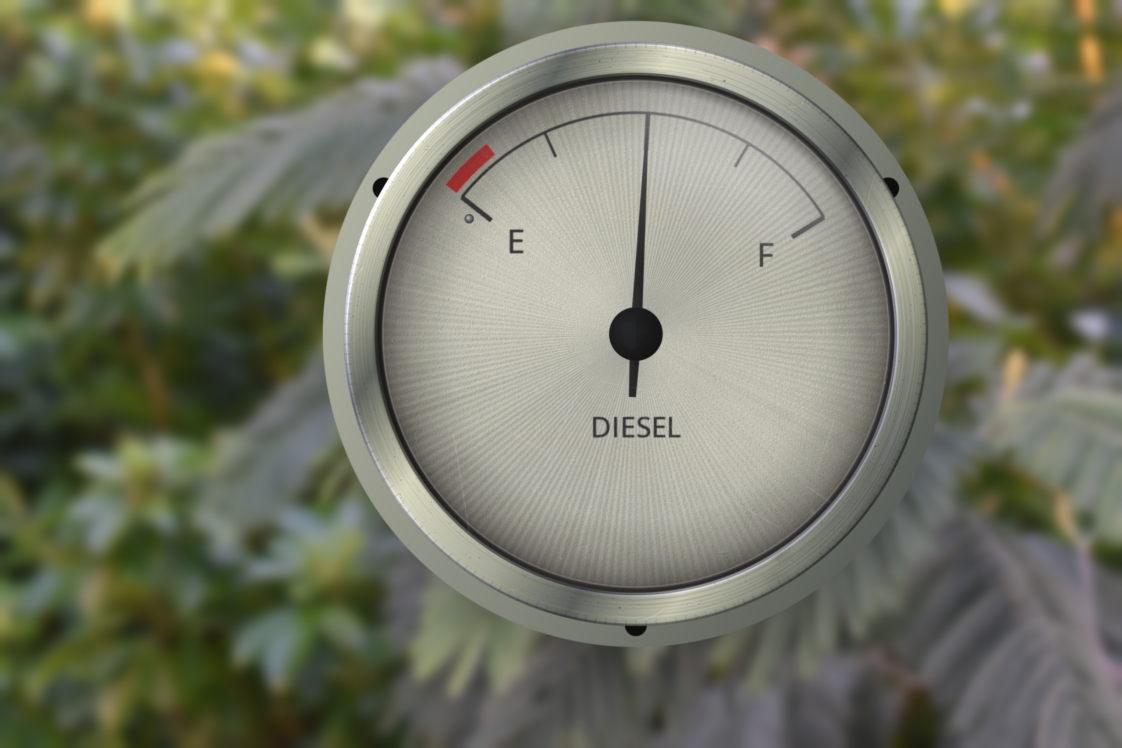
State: 0.5
